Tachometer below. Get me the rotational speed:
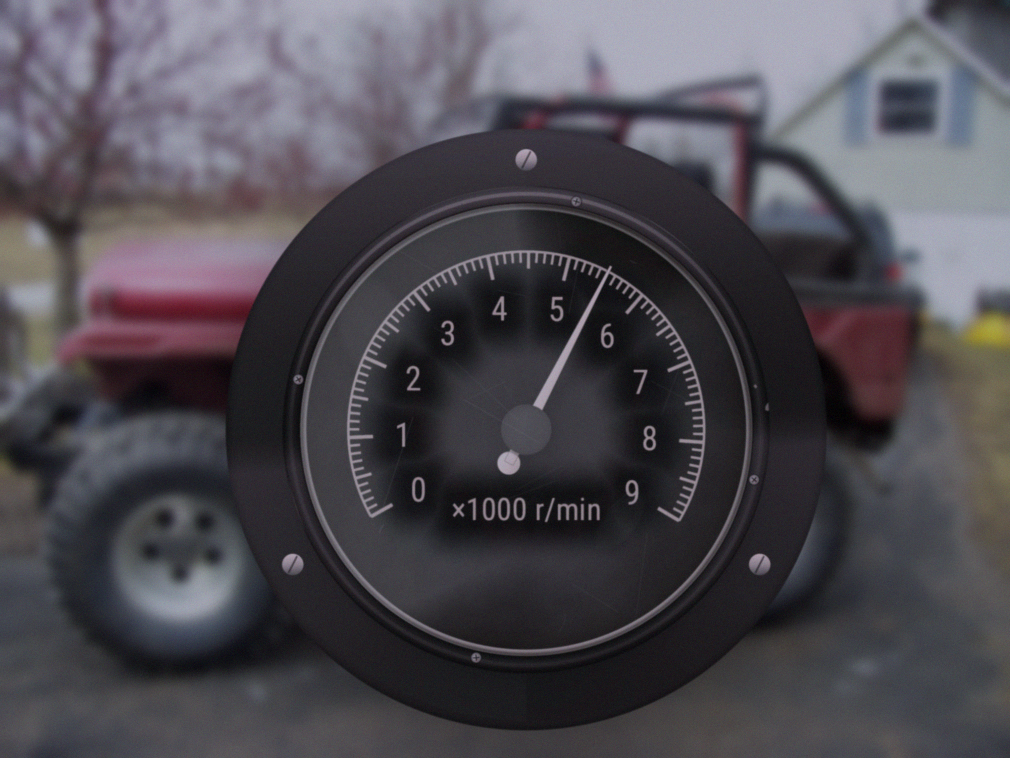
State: 5500 rpm
